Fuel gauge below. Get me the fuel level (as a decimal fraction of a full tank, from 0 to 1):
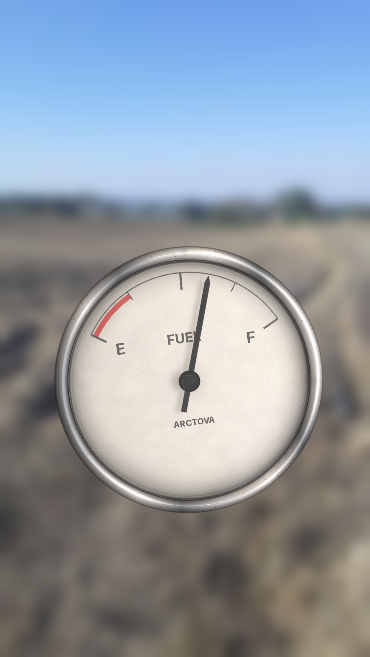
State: 0.625
